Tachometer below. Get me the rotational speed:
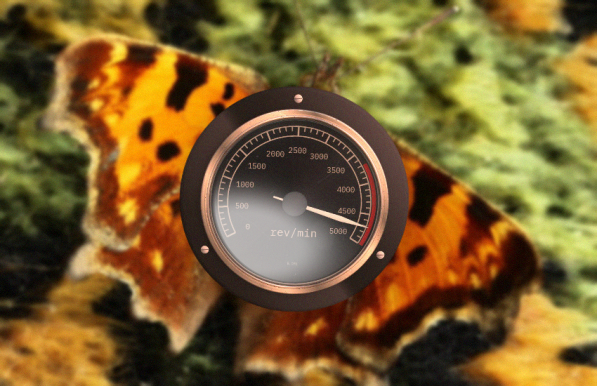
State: 4700 rpm
